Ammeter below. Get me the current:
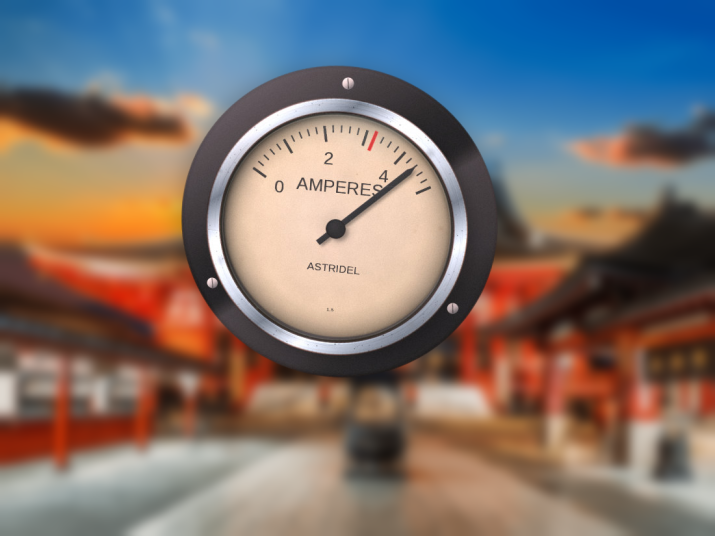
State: 4.4 A
